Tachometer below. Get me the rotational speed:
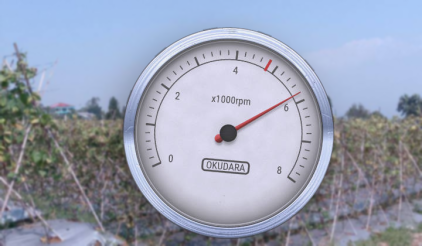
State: 5800 rpm
